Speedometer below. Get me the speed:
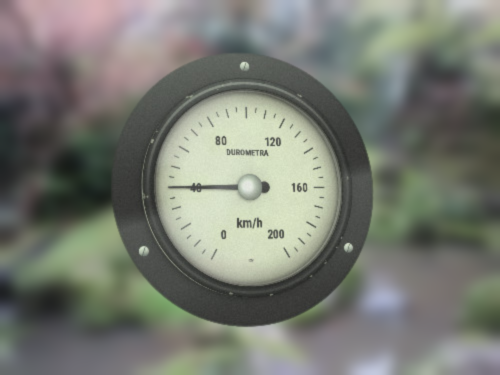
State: 40 km/h
